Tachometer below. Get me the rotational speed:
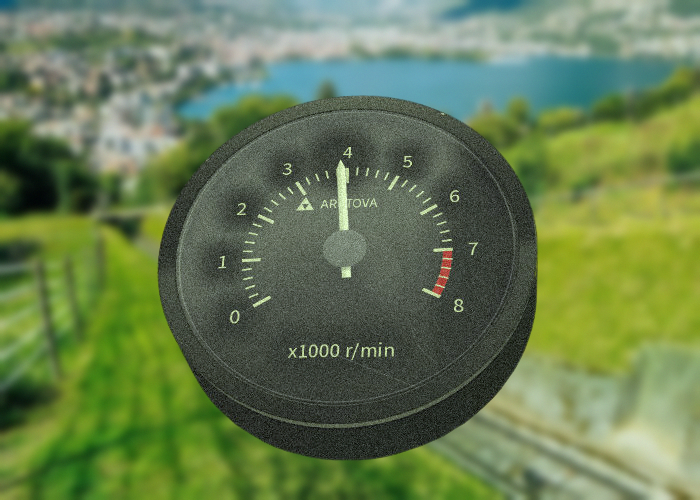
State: 3900 rpm
